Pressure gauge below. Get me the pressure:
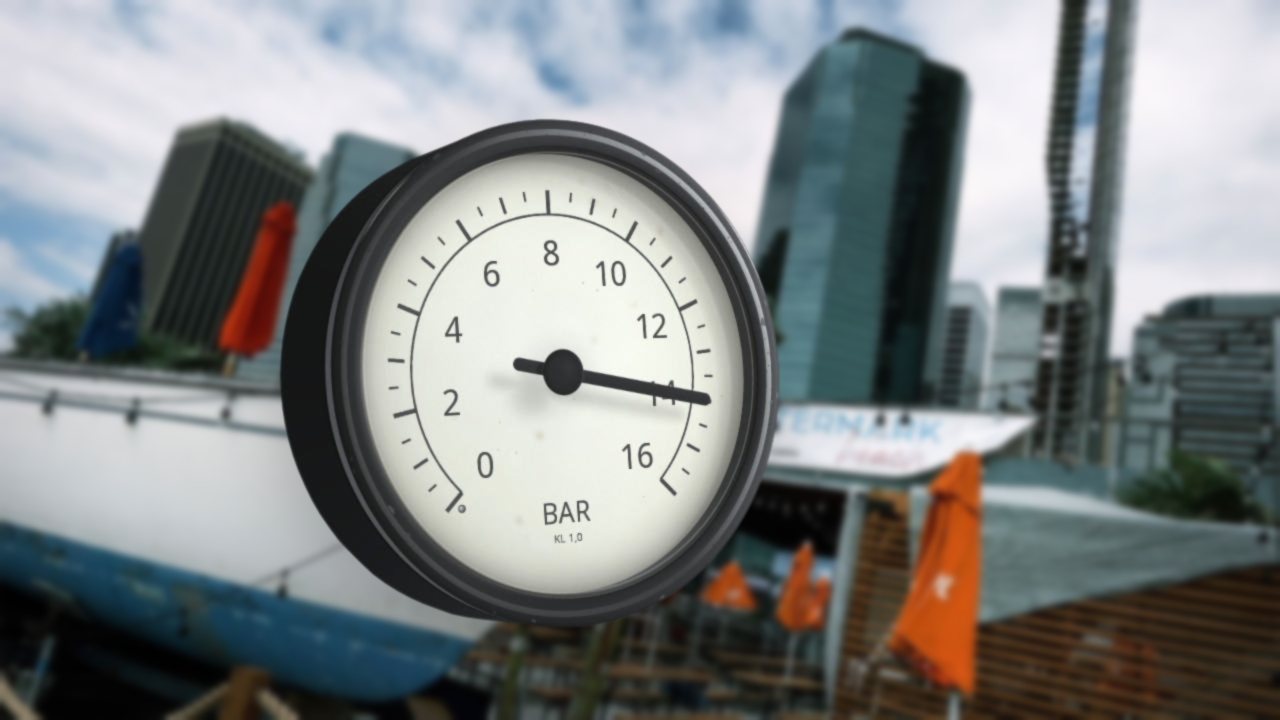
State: 14 bar
